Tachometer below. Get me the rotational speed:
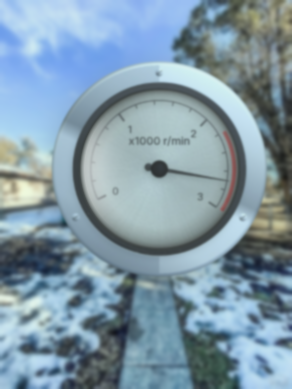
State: 2700 rpm
